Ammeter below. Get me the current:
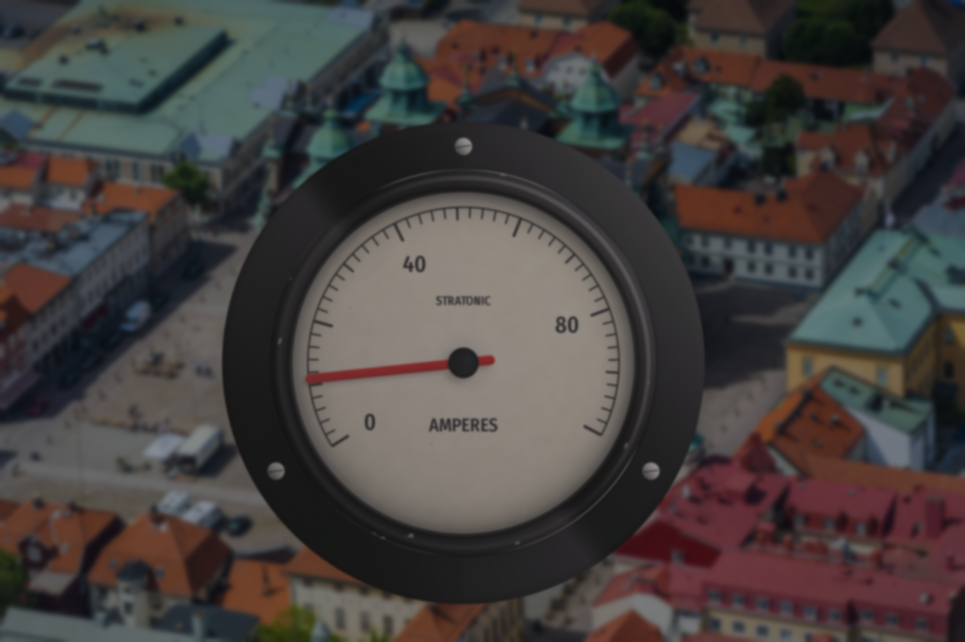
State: 11 A
